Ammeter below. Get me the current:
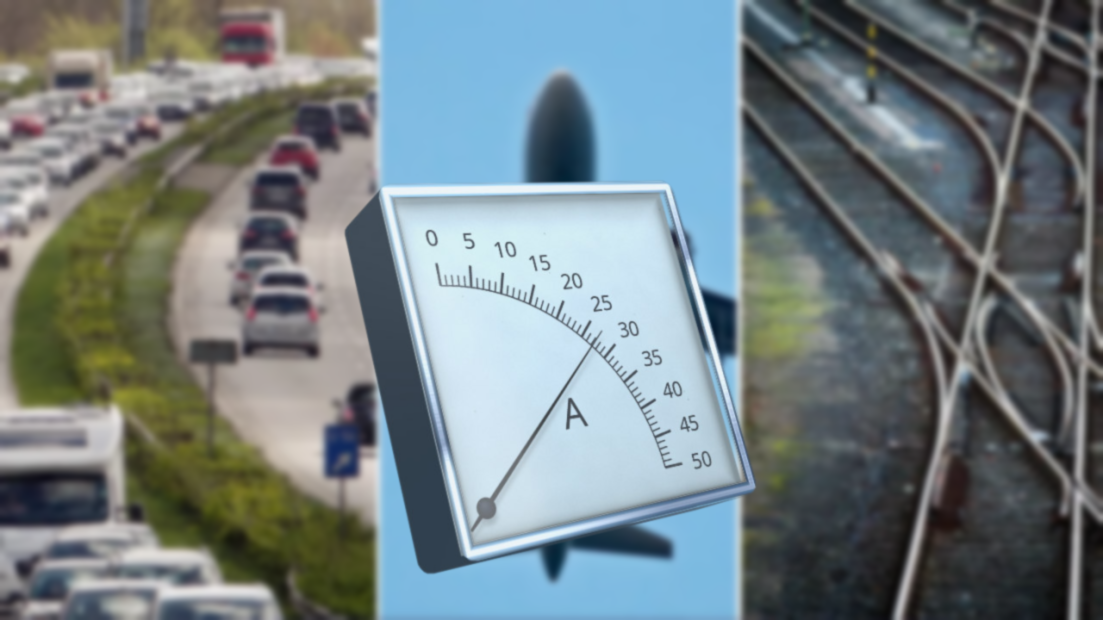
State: 27 A
